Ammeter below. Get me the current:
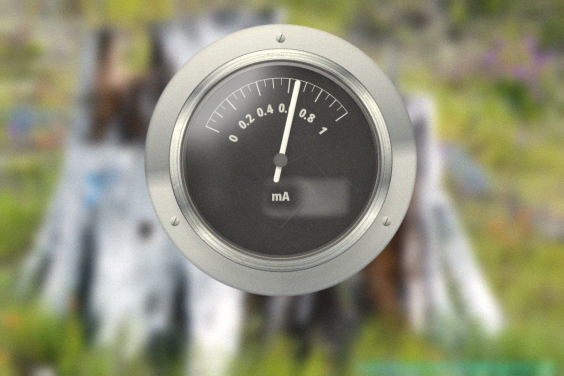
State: 0.65 mA
